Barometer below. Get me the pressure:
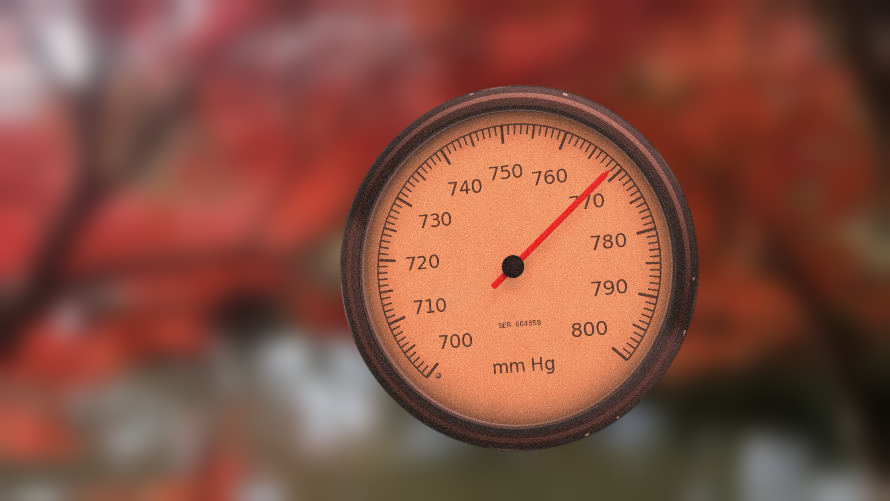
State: 769 mmHg
